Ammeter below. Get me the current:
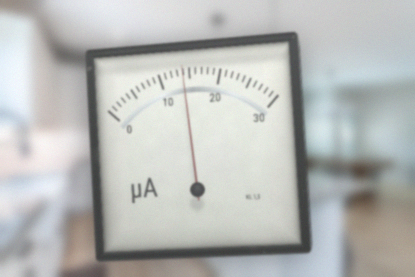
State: 14 µA
